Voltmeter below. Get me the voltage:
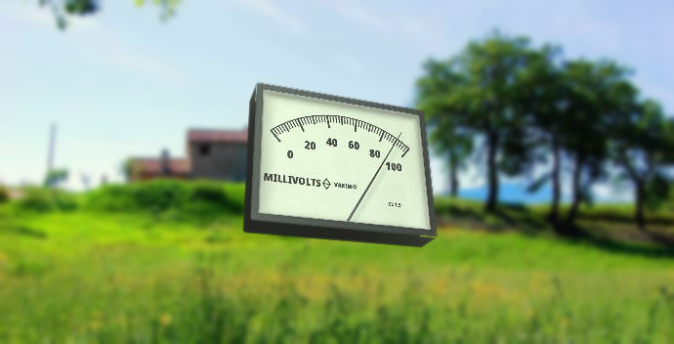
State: 90 mV
